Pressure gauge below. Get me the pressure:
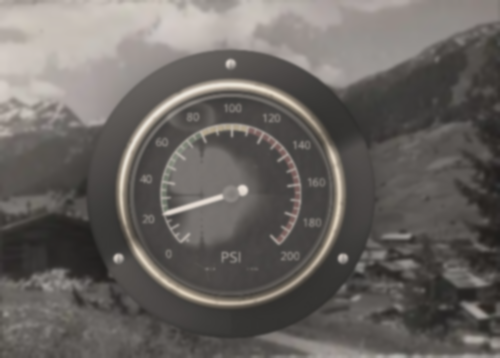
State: 20 psi
